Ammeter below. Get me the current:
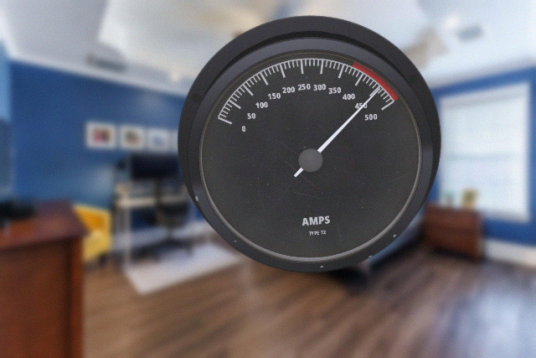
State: 450 A
